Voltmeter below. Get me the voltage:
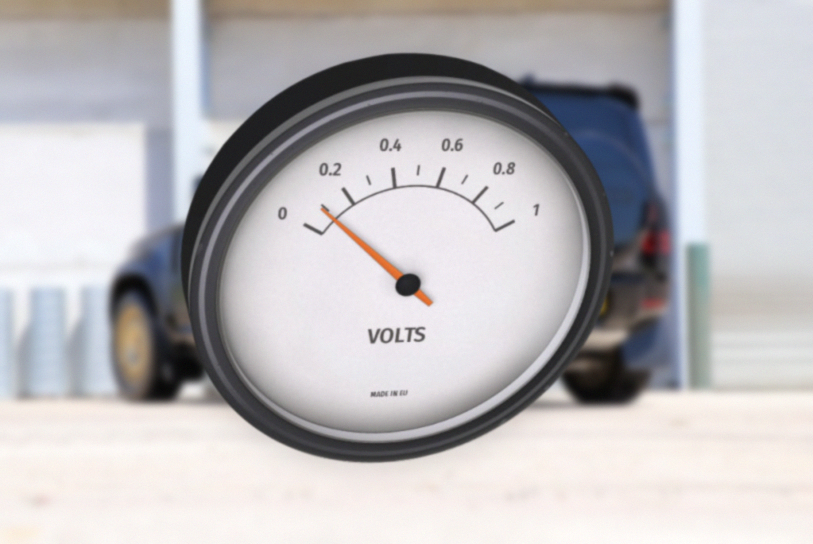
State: 0.1 V
